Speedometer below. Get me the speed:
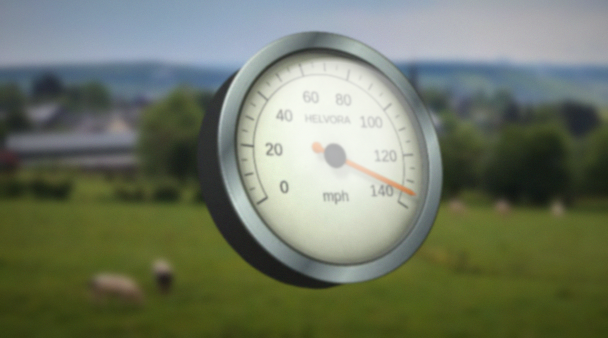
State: 135 mph
